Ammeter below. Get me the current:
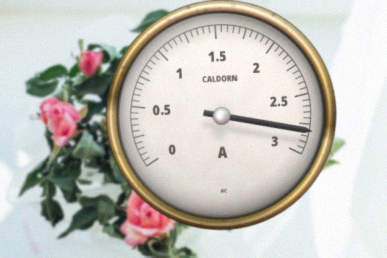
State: 2.8 A
